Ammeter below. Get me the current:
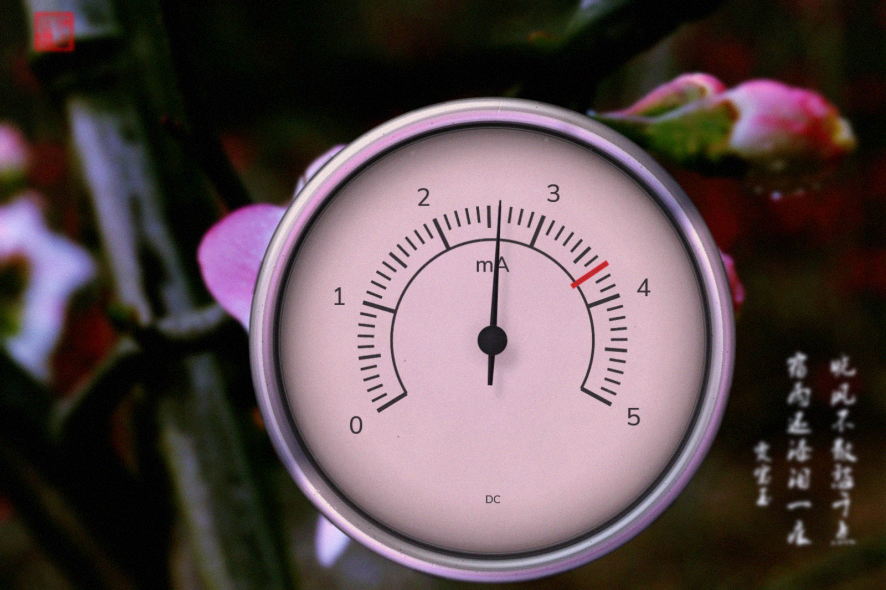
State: 2.6 mA
